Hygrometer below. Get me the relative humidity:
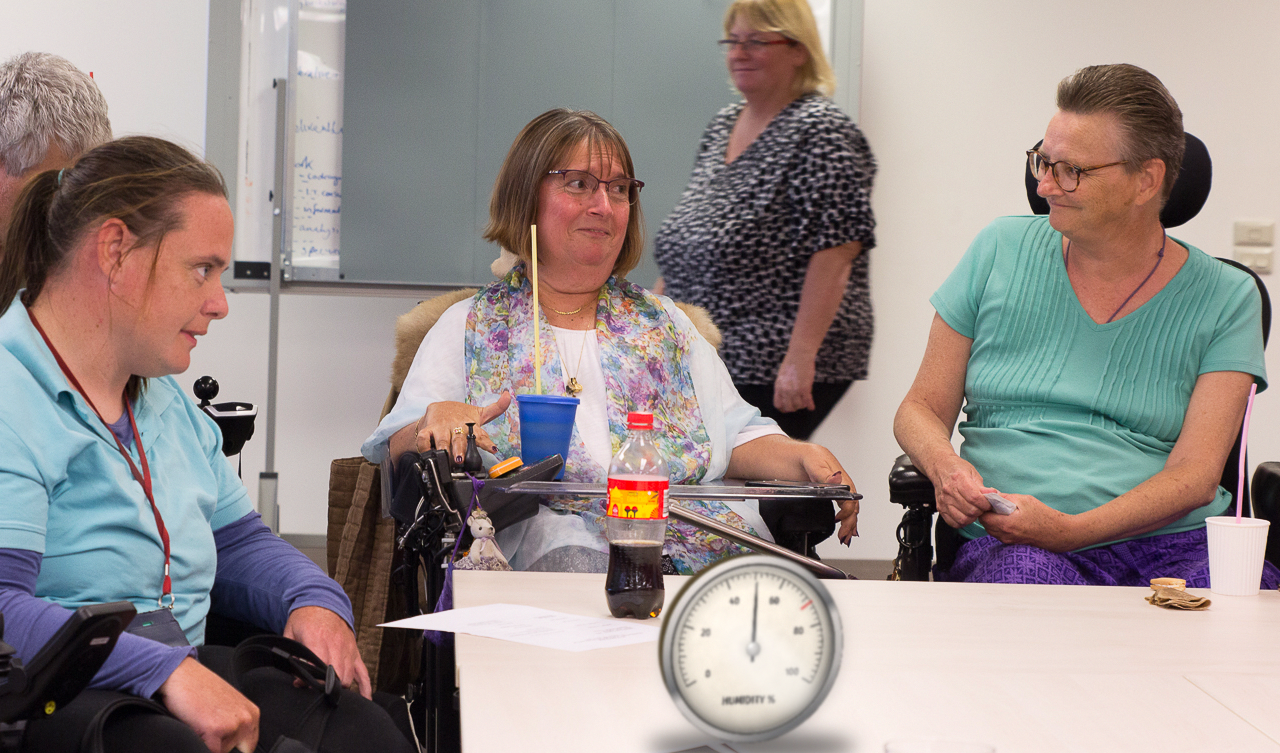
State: 50 %
